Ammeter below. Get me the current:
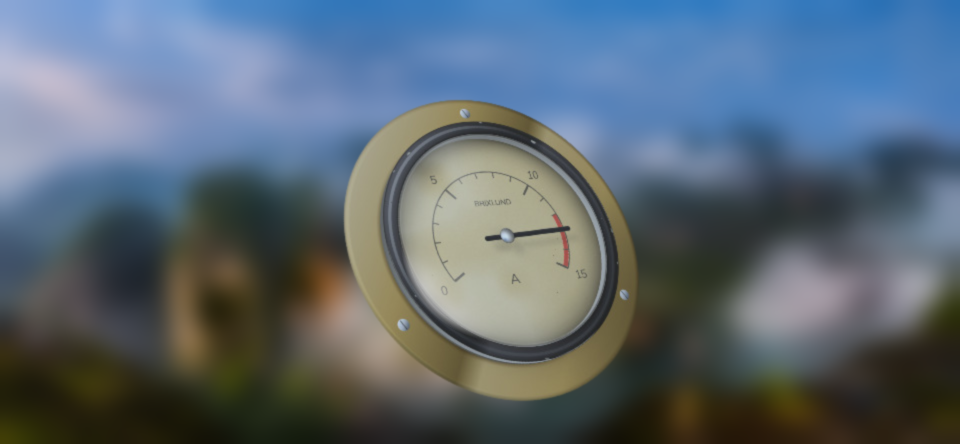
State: 13 A
